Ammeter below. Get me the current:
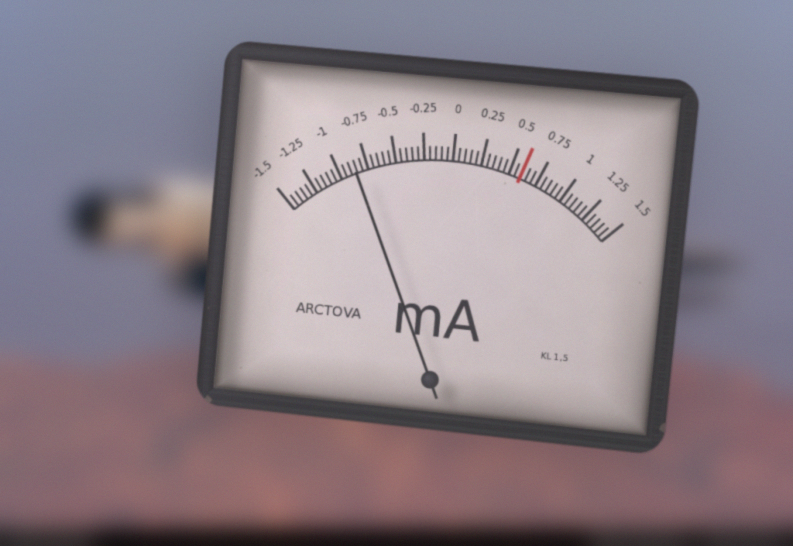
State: -0.85 mA
